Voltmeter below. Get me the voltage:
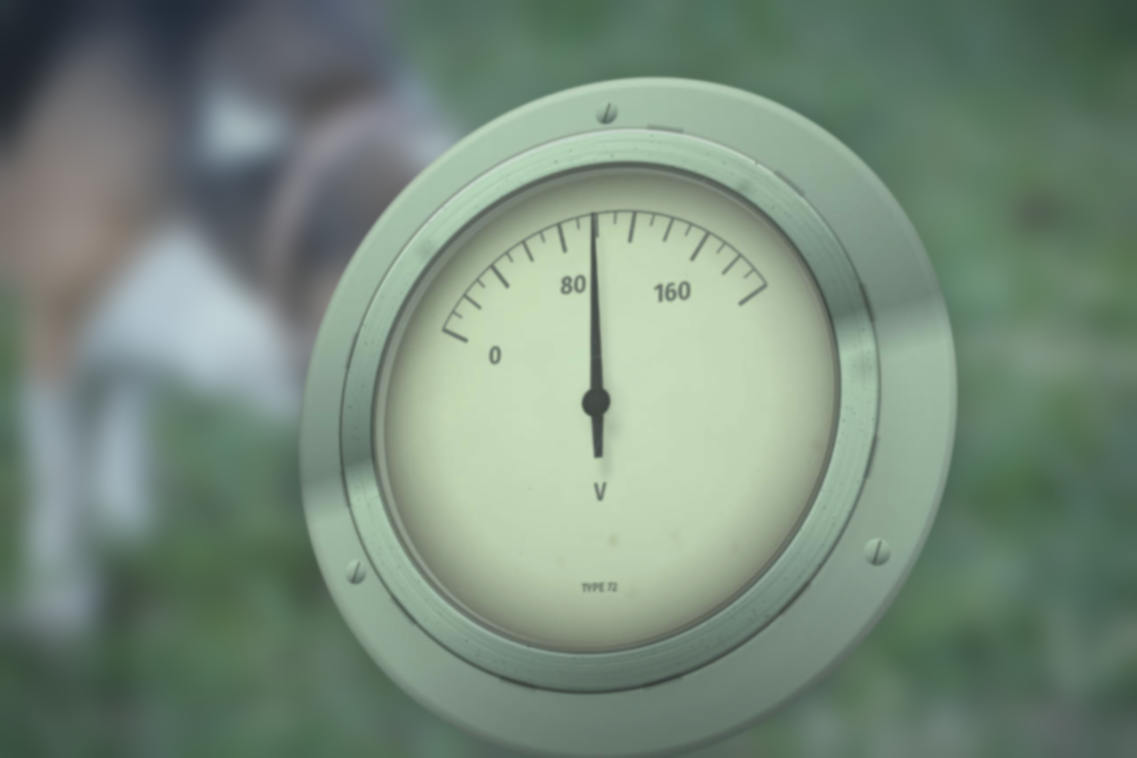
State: 100 V
